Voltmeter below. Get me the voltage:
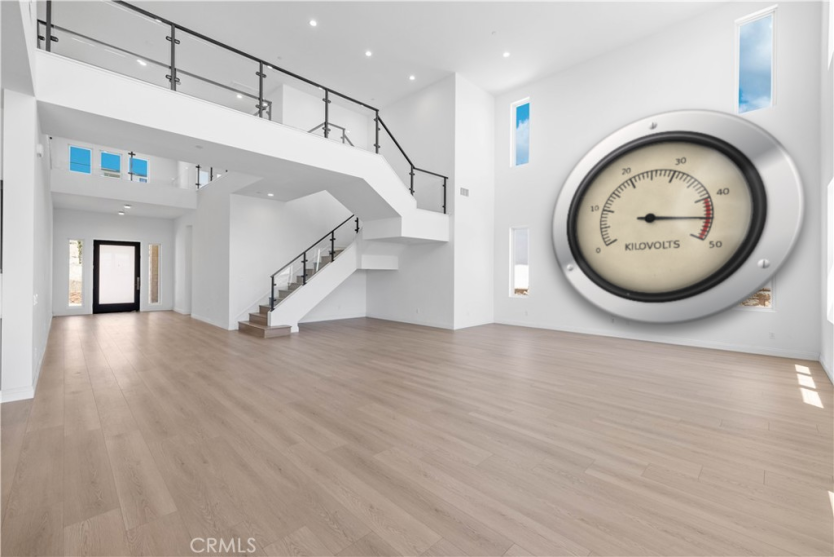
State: 45 kV
